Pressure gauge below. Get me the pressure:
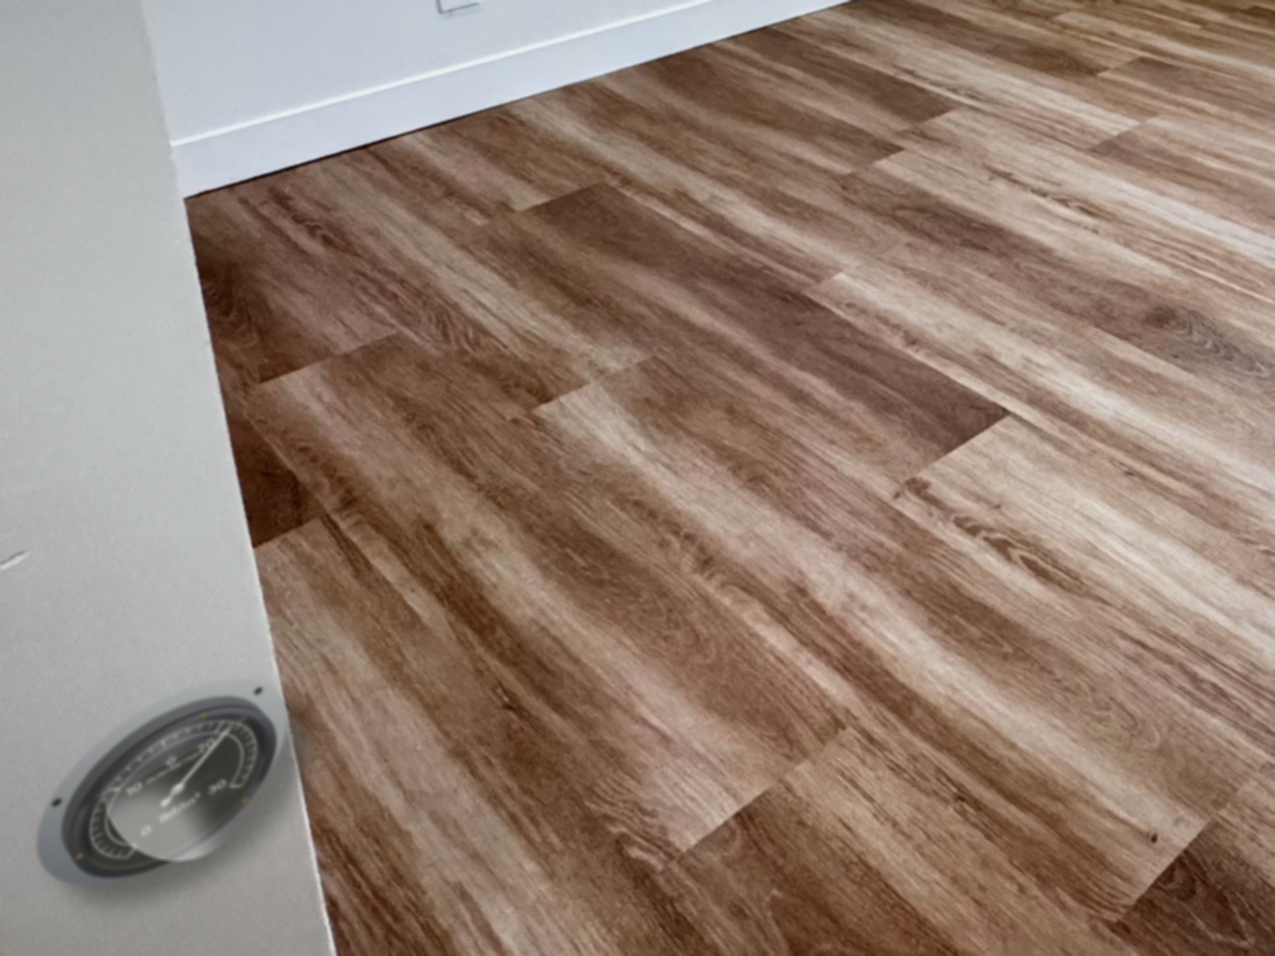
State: 21 psi
